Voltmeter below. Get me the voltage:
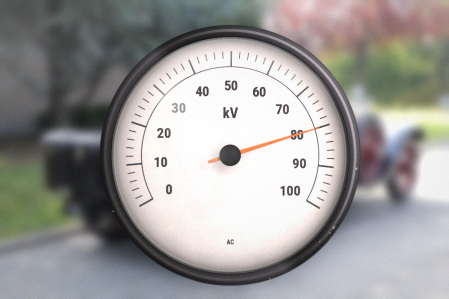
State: 80 kV
